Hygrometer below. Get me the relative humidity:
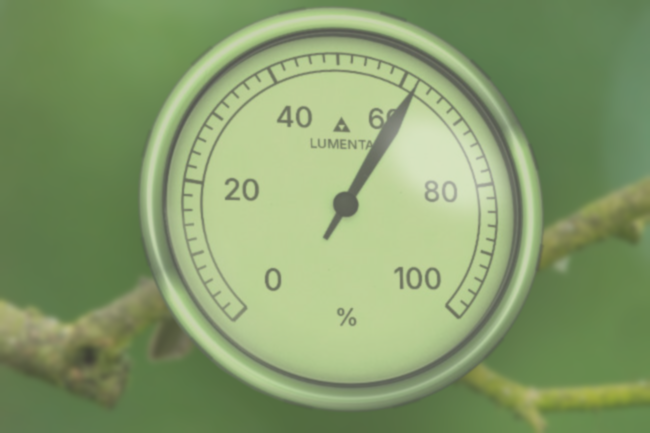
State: 62 %
